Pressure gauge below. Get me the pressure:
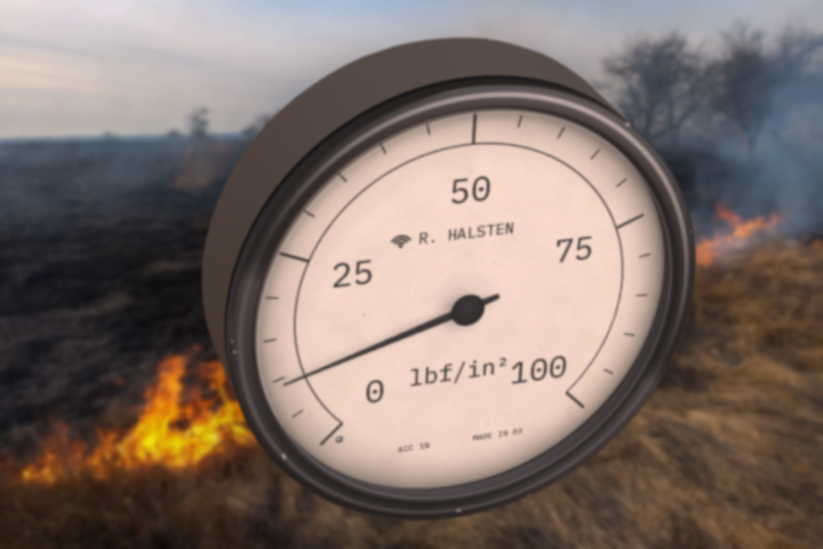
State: 10 psi
